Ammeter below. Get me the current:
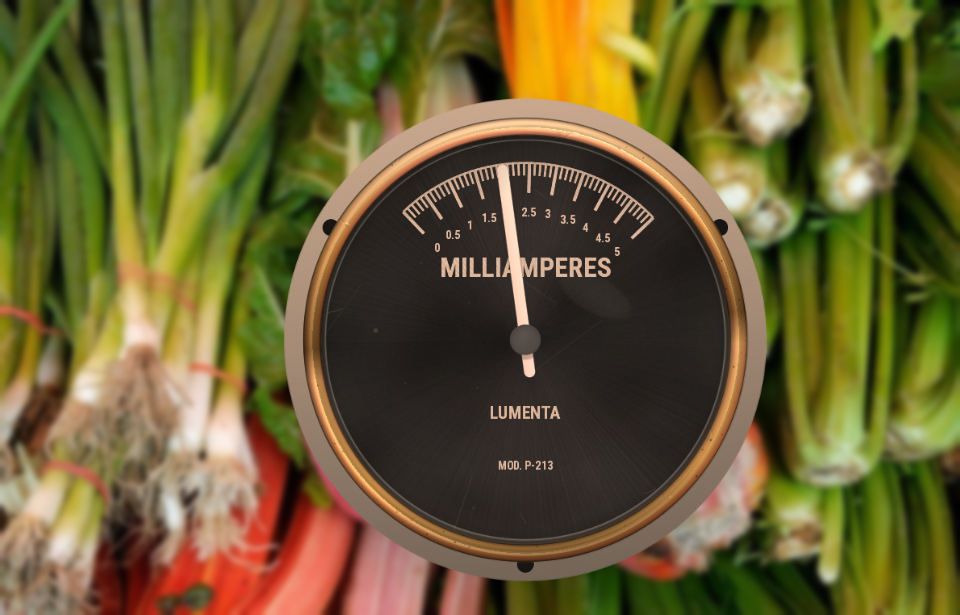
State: 2 mA
